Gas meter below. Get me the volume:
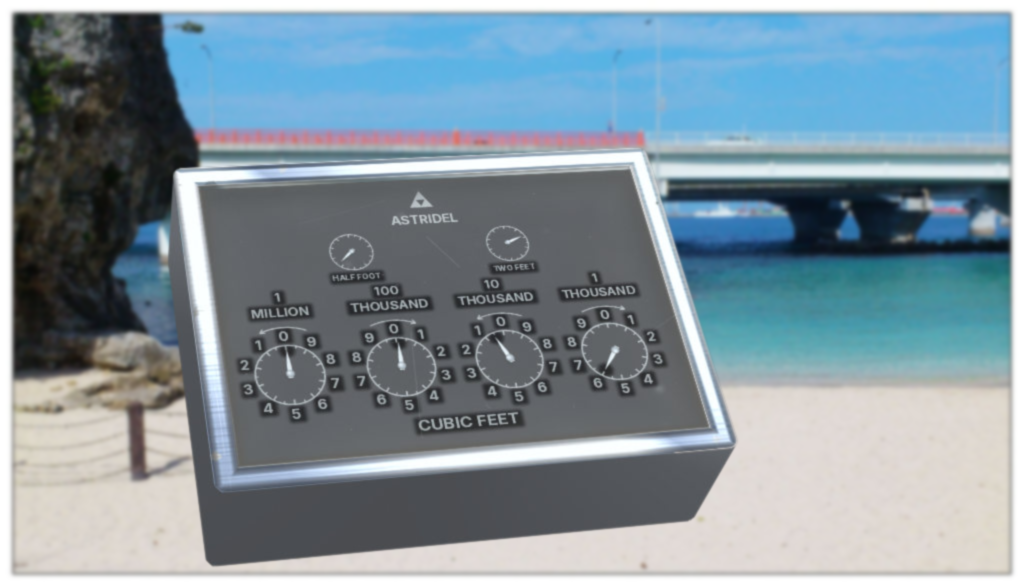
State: 600 ft³
